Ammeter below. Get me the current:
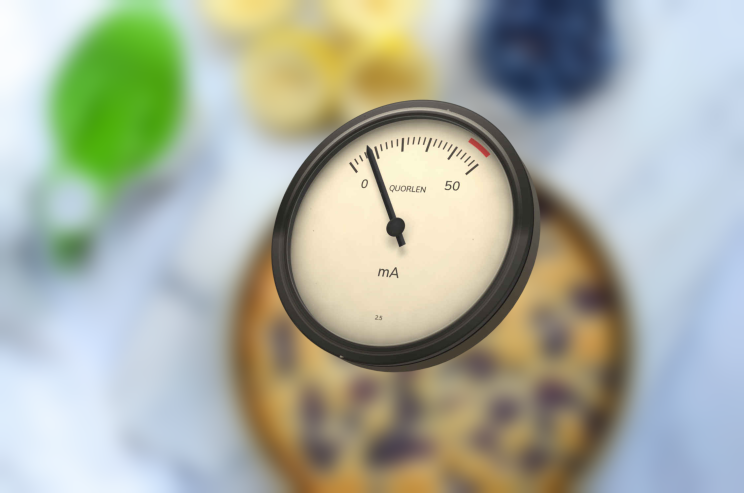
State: 8 mA
